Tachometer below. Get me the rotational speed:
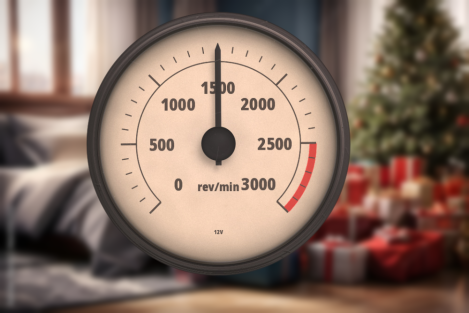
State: 1500 rpm
